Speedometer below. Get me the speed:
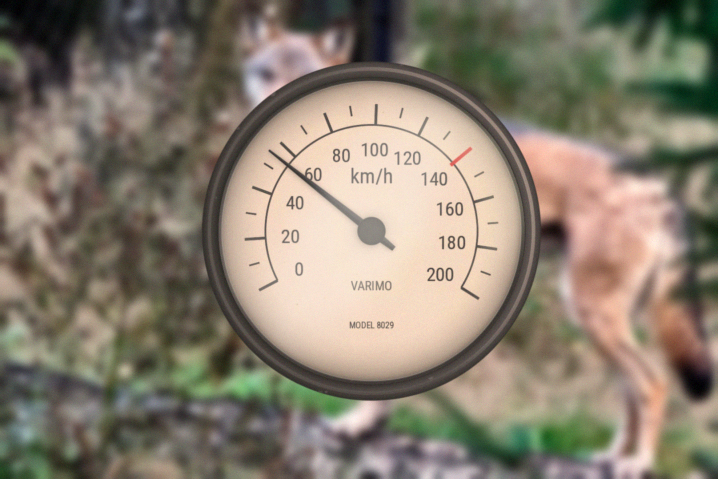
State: 55 km/h
